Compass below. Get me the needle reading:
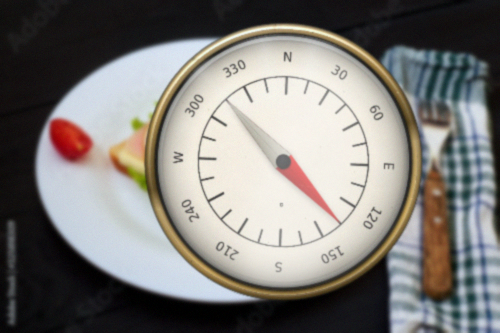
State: 135 °
